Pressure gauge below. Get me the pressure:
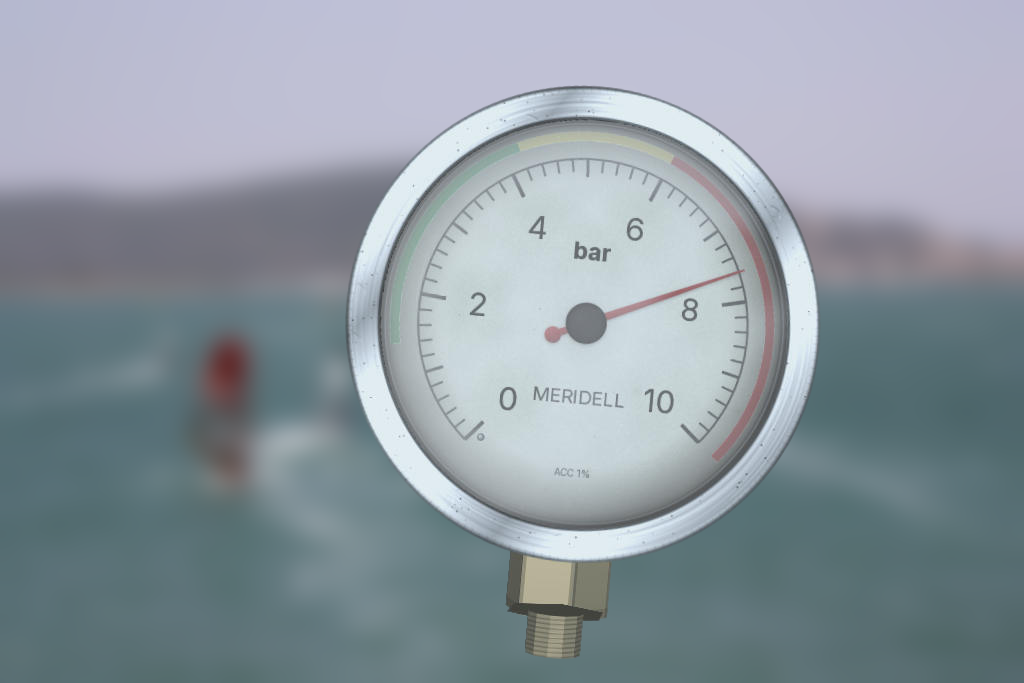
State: 7.6 bar
